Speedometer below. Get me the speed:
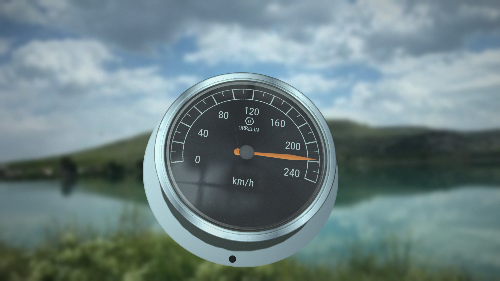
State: 220 km/h
